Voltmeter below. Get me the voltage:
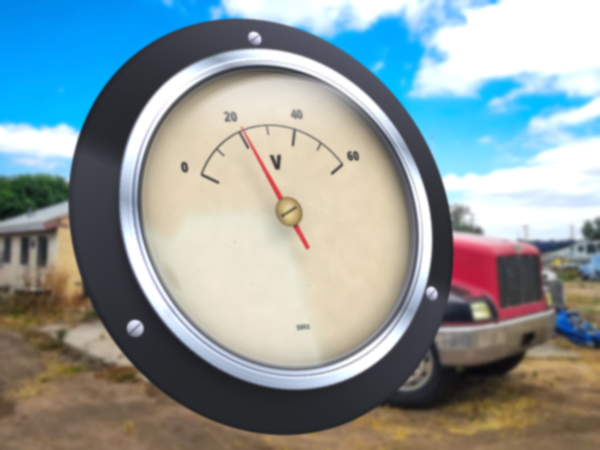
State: 20 V
